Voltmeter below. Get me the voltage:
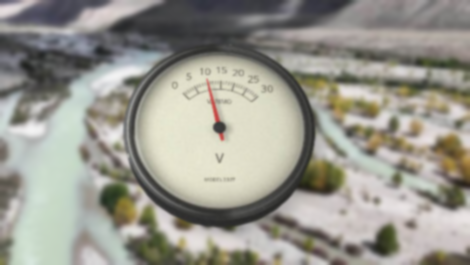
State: 10 V
